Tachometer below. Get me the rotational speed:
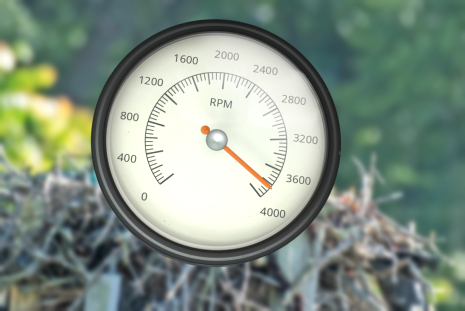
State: 3850 rpm
